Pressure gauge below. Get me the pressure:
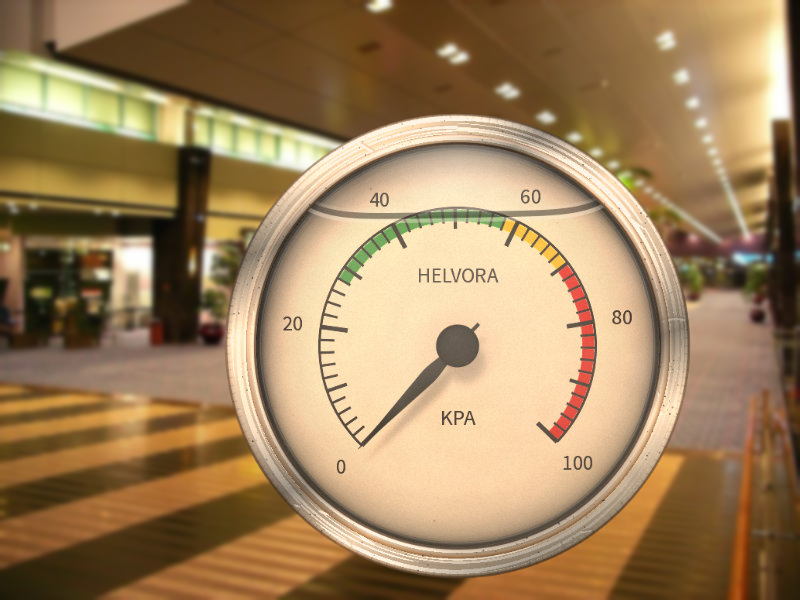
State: 0 kPa
